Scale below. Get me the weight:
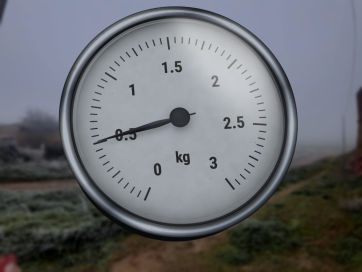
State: 0.5 kg
